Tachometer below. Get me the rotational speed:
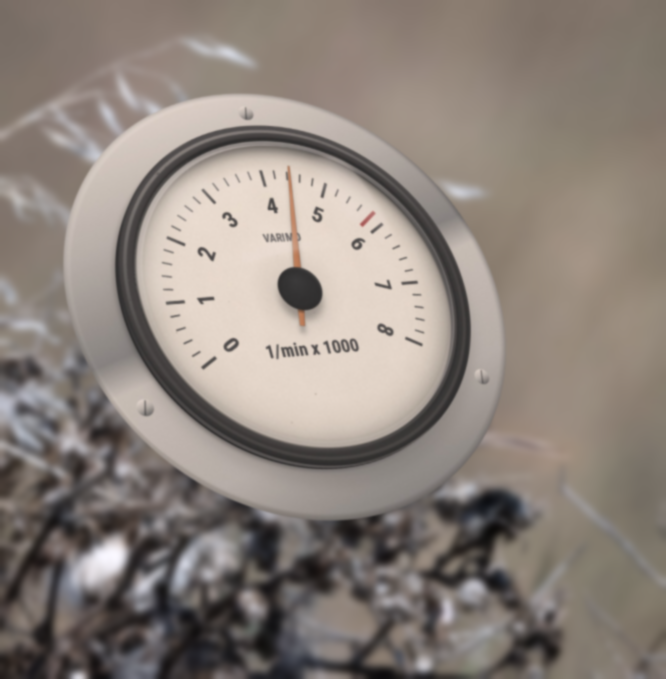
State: 4400 rpm
